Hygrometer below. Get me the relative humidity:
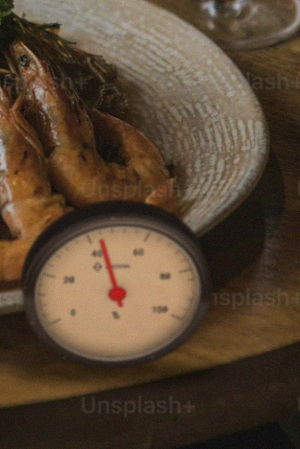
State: 44 %
